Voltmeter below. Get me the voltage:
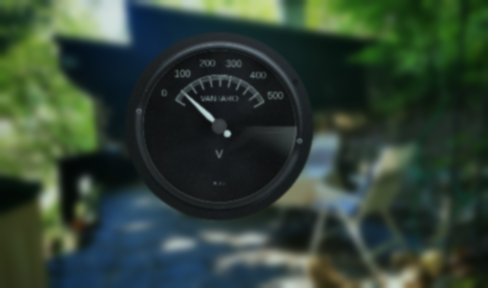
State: 50 V
